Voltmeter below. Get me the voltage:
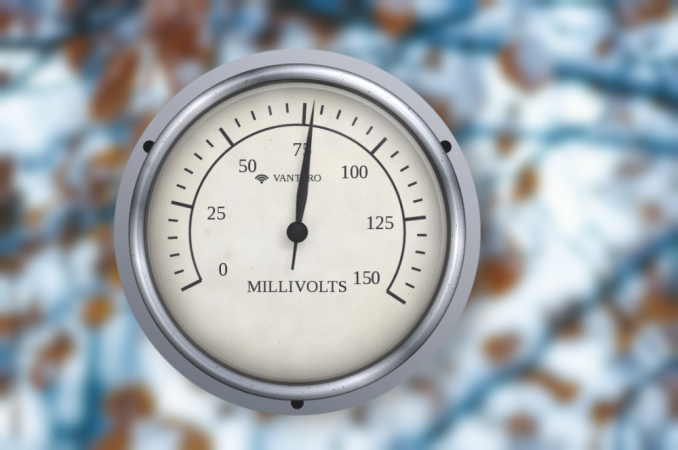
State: 77.5 mV
